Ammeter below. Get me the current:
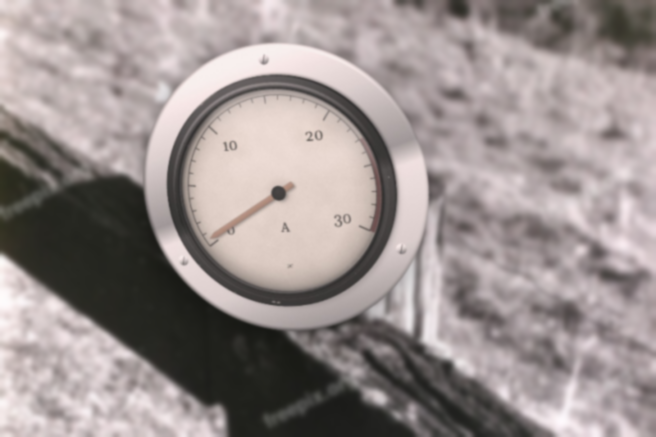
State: 0.5 A
